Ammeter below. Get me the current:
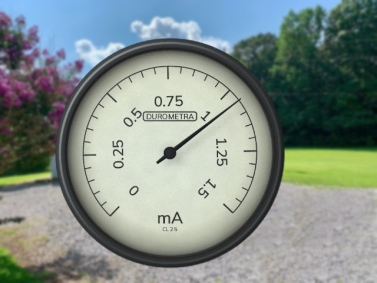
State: 1.05 mA
